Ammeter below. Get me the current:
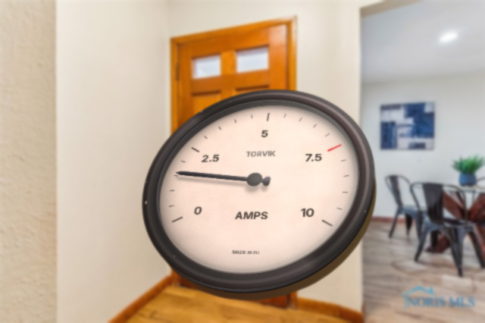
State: 1.5 A
